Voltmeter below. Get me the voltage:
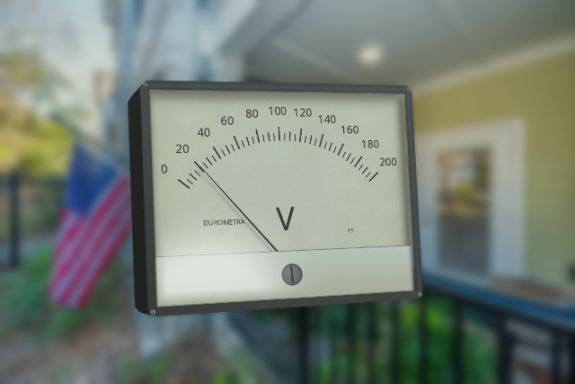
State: 20 V
